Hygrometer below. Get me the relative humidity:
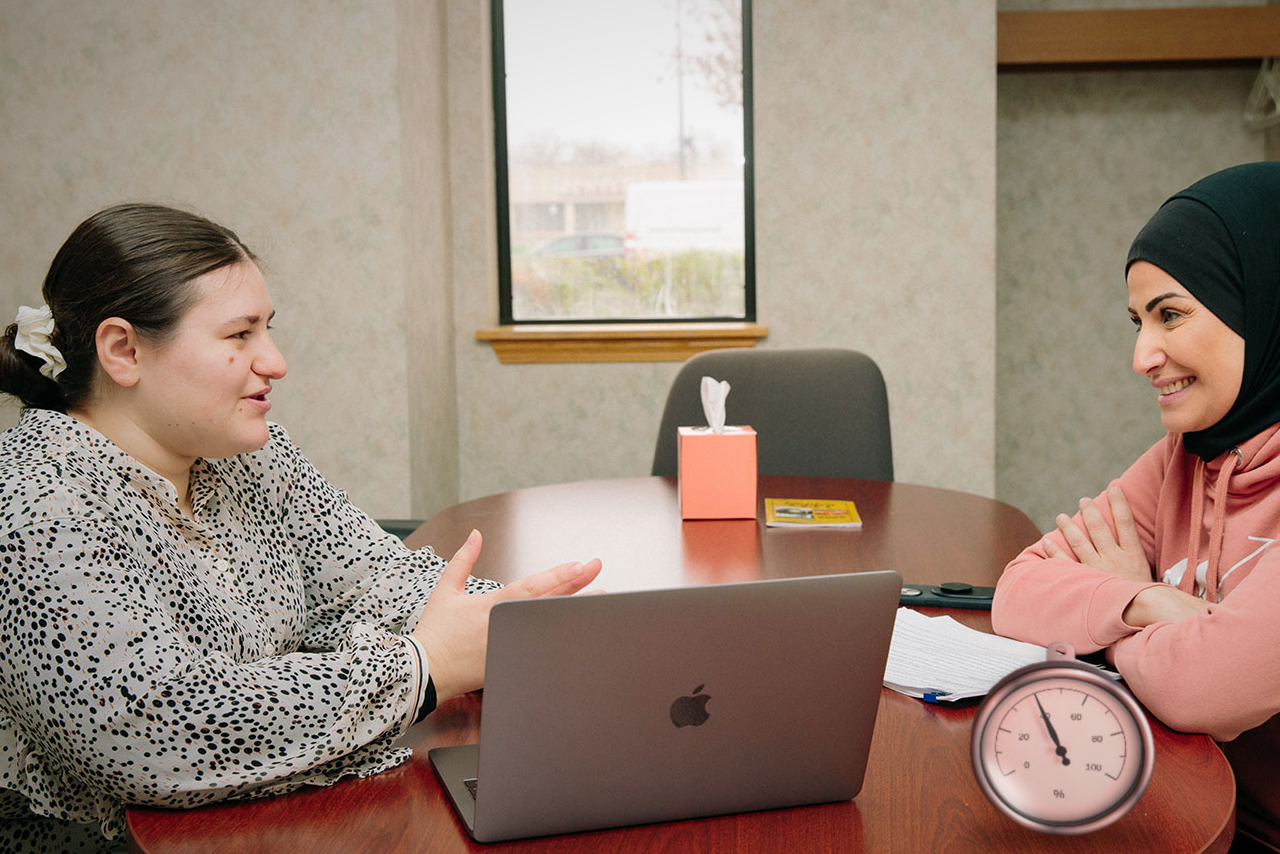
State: 40 %
